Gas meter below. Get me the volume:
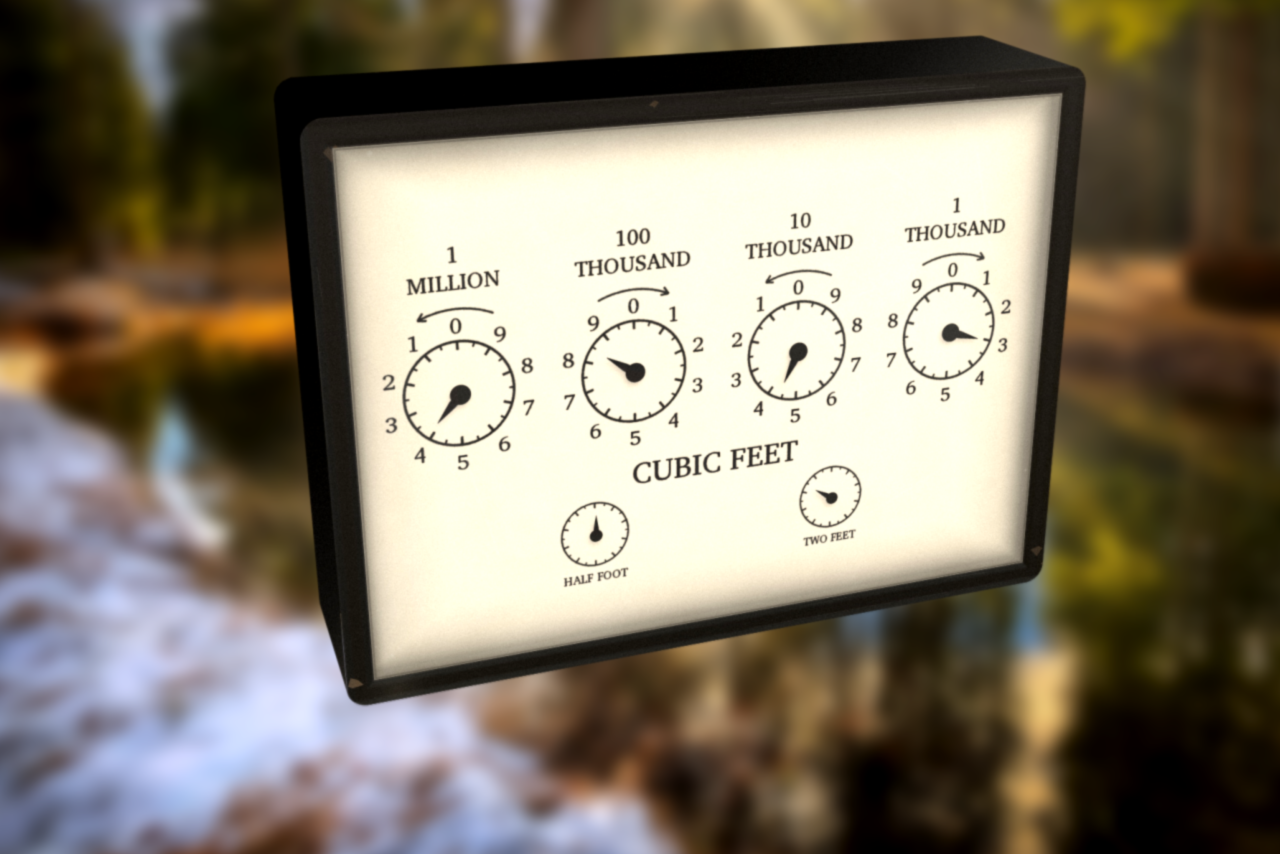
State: 384300 ft³
